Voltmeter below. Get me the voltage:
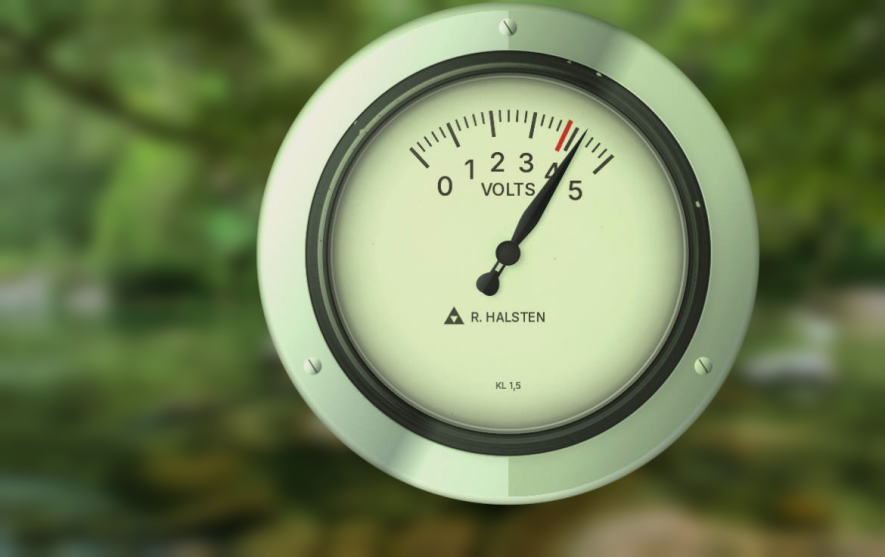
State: 4.2 V
